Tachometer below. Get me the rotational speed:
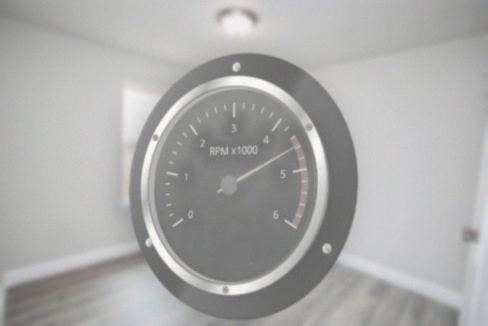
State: 4600 rpm
